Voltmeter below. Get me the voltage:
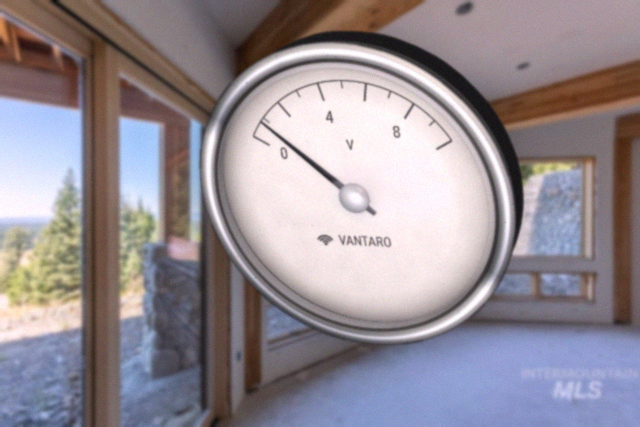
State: 1 V
